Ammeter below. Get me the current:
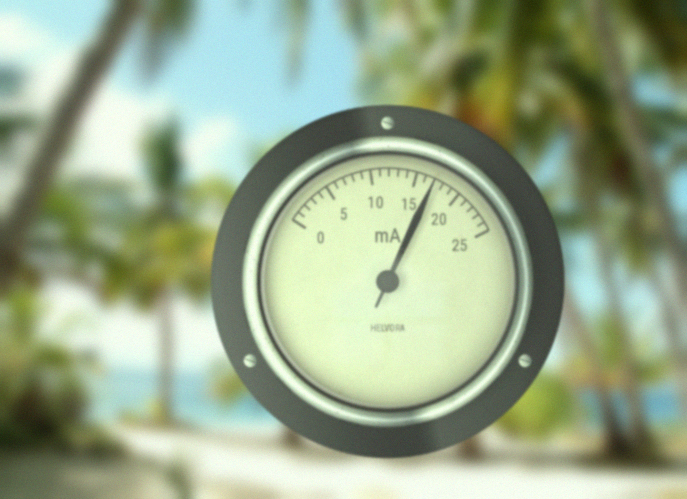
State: 17 mA
